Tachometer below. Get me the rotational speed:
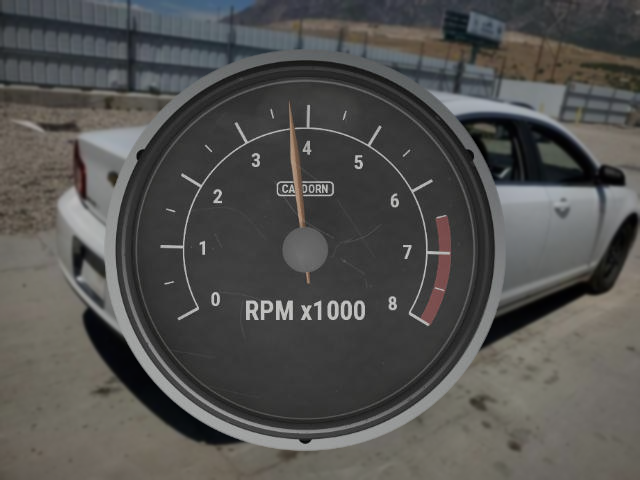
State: 3750 rpm
